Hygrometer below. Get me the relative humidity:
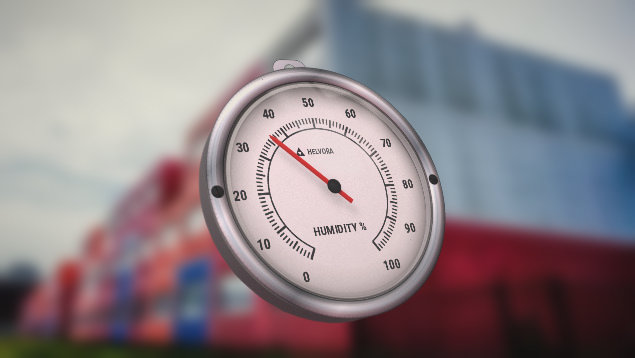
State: 35 %
